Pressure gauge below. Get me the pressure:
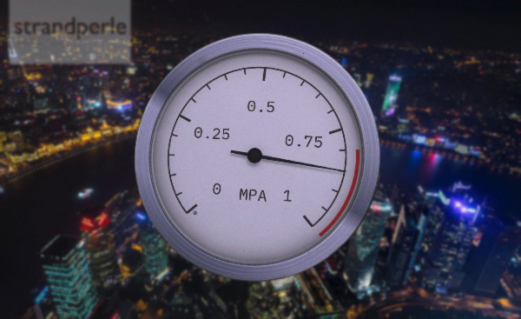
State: 0.85 MPa
